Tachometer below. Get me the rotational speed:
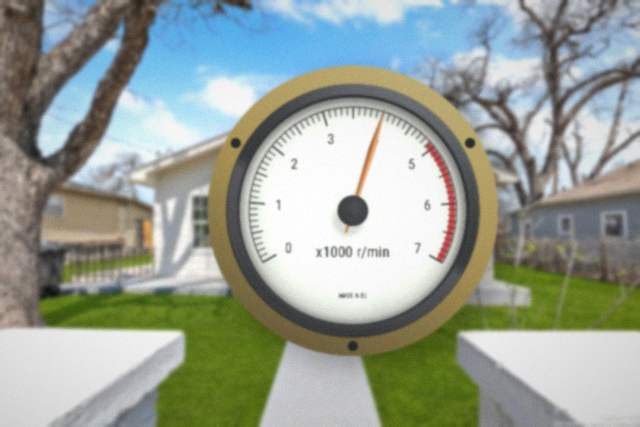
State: 4000 rpm
